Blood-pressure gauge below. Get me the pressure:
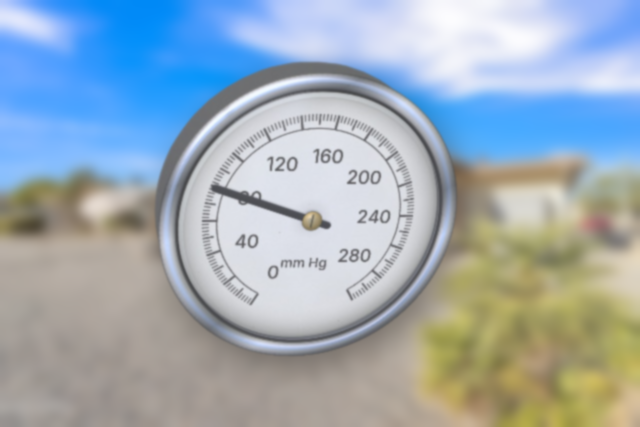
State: 80 mmHg
